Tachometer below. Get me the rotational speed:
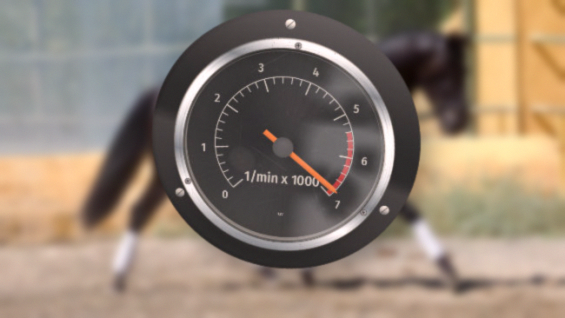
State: 6800 rpm
